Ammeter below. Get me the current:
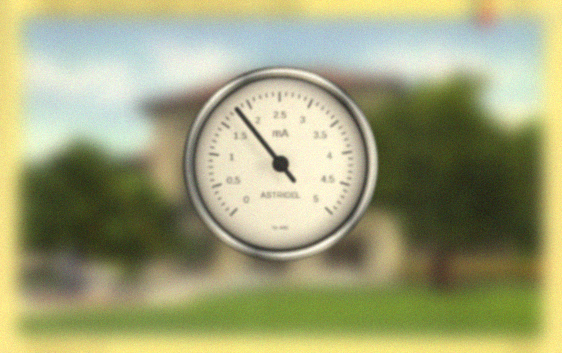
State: 1.8 mA
